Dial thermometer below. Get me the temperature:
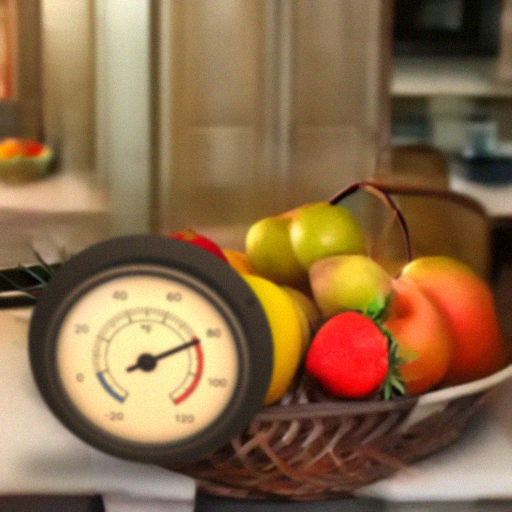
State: 80 °F
